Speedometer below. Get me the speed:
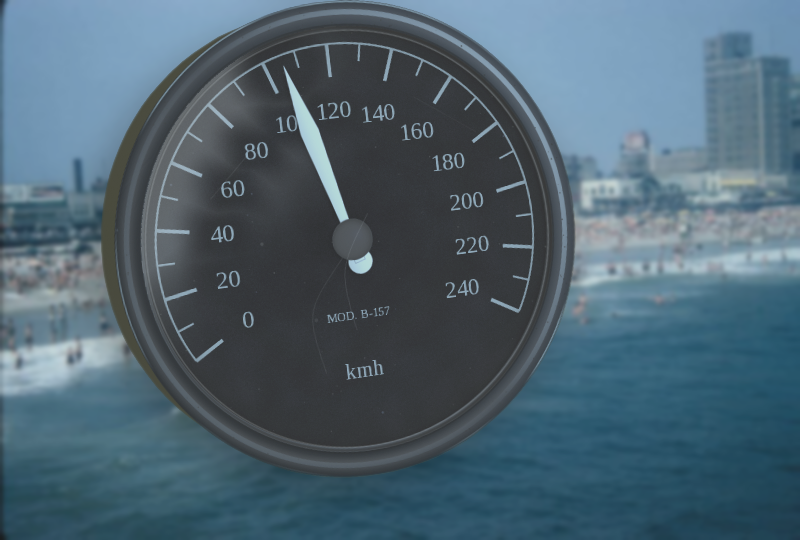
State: 105 km/h
